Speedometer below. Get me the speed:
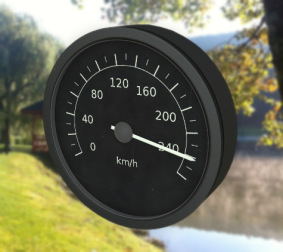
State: 240 km/h
